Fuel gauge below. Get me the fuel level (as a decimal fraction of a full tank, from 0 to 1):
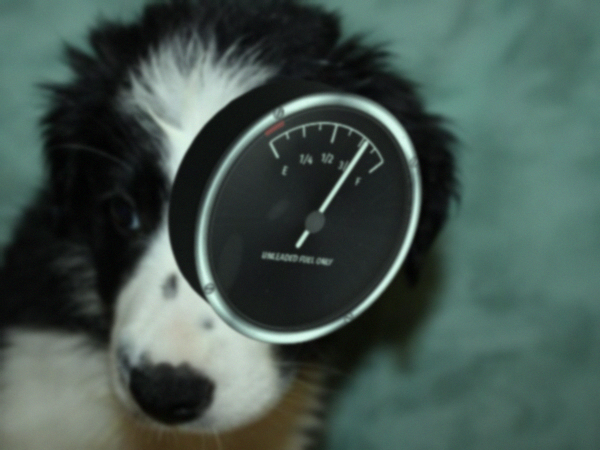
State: 0.75
